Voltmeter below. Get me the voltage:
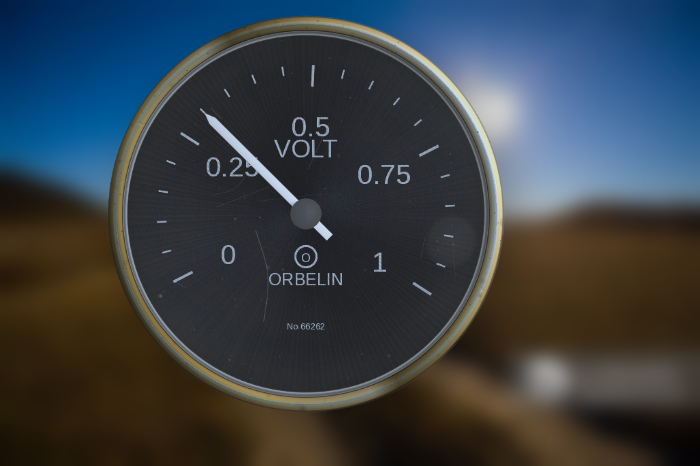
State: 0.3 V
